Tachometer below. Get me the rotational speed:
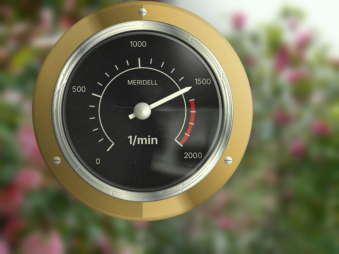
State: 1500 rpm
